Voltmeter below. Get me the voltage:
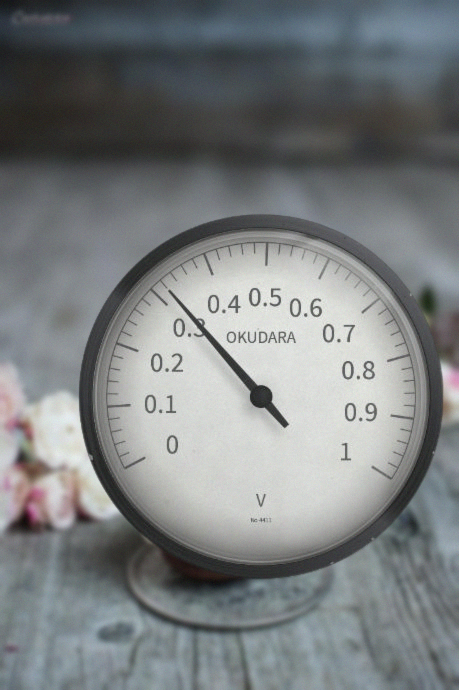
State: 0.32 V
